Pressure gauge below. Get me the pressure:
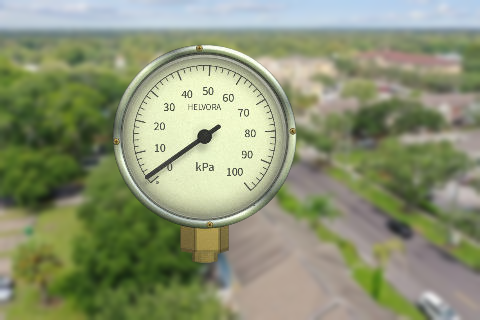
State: 2 kPa
